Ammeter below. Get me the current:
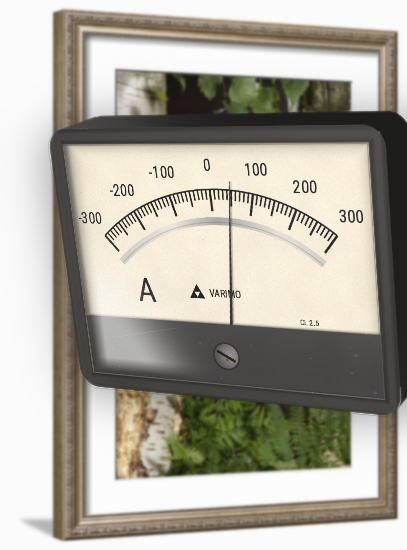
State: 50 A
